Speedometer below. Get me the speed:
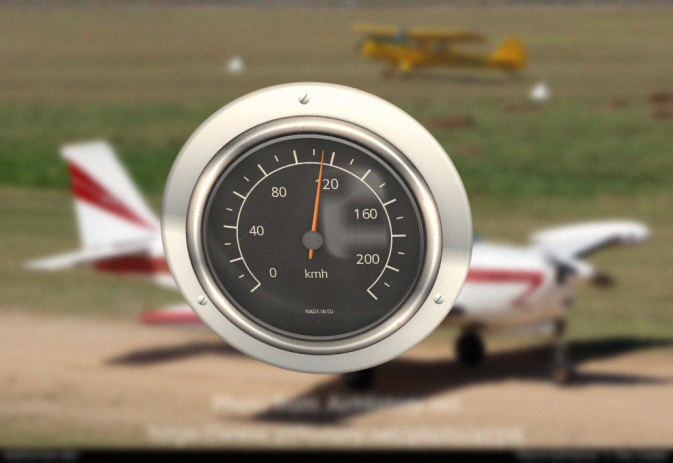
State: 115 km/h
